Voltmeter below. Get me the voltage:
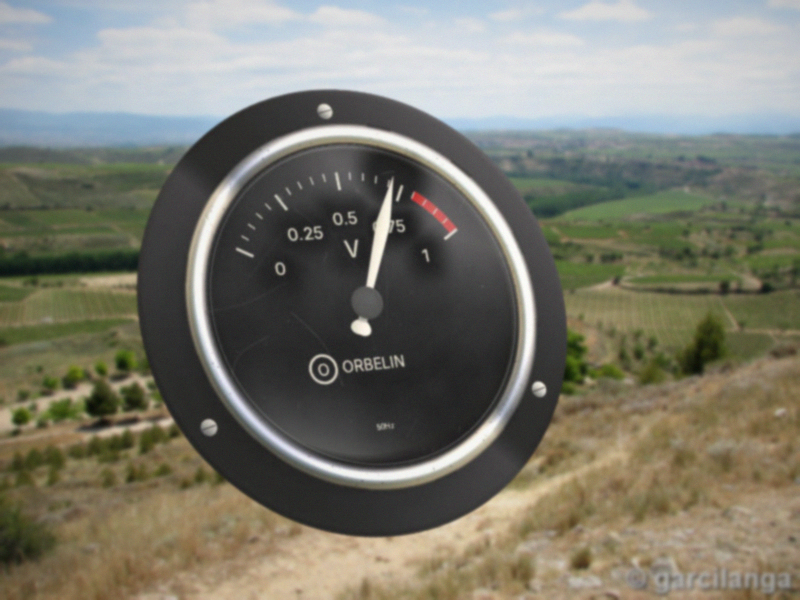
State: 0.7 V
